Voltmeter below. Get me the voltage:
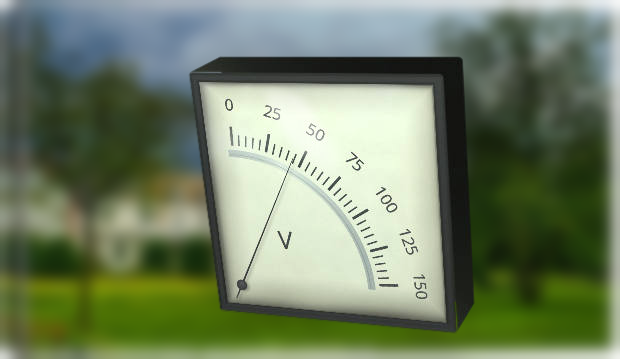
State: 45 V
